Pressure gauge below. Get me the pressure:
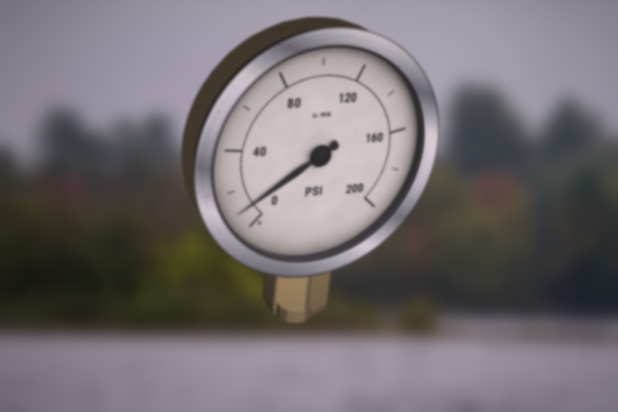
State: 10 psi
